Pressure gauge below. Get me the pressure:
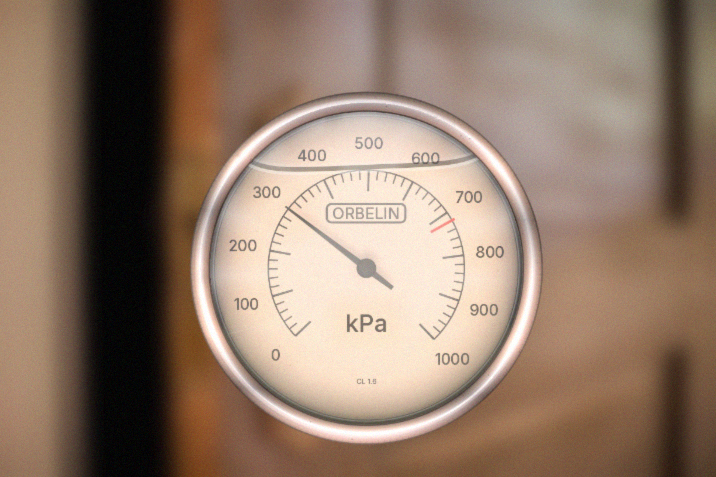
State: 300 kPa
